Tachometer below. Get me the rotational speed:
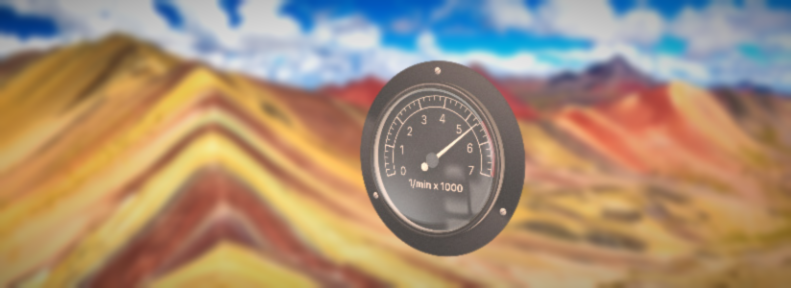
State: 5400 rpm
